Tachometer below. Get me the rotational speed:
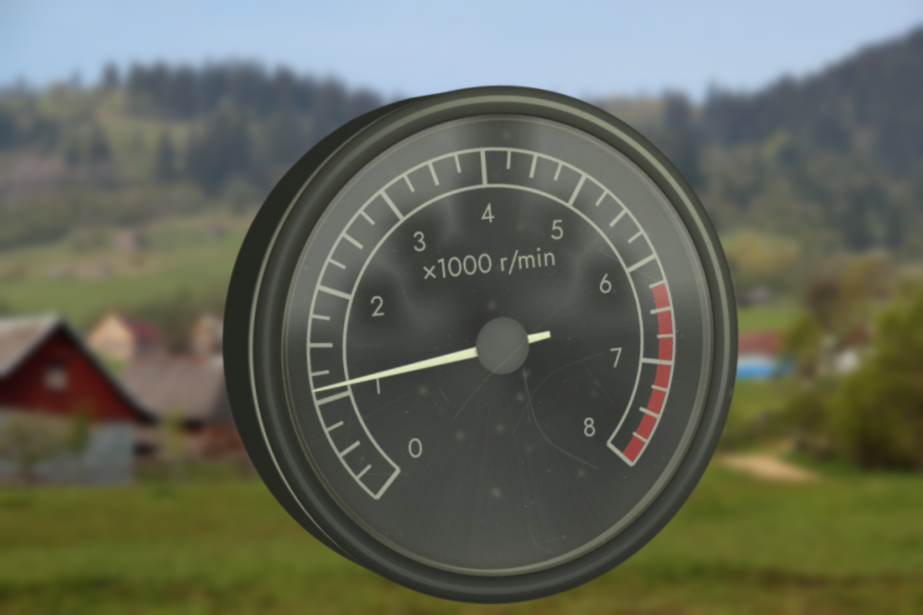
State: 1125 rpm
